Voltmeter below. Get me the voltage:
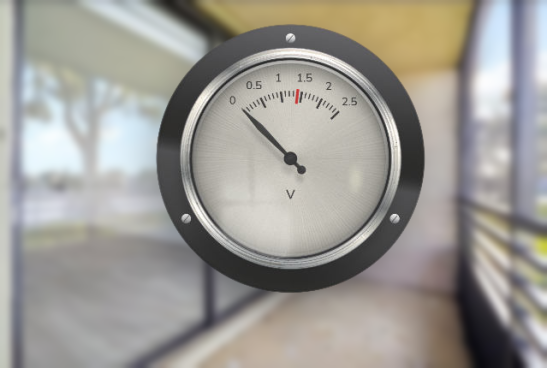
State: 0 V
